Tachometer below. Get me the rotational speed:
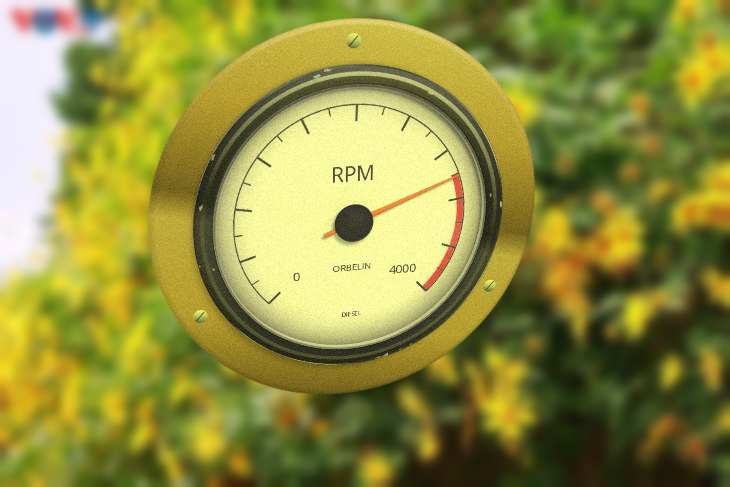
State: 3000 rpm
